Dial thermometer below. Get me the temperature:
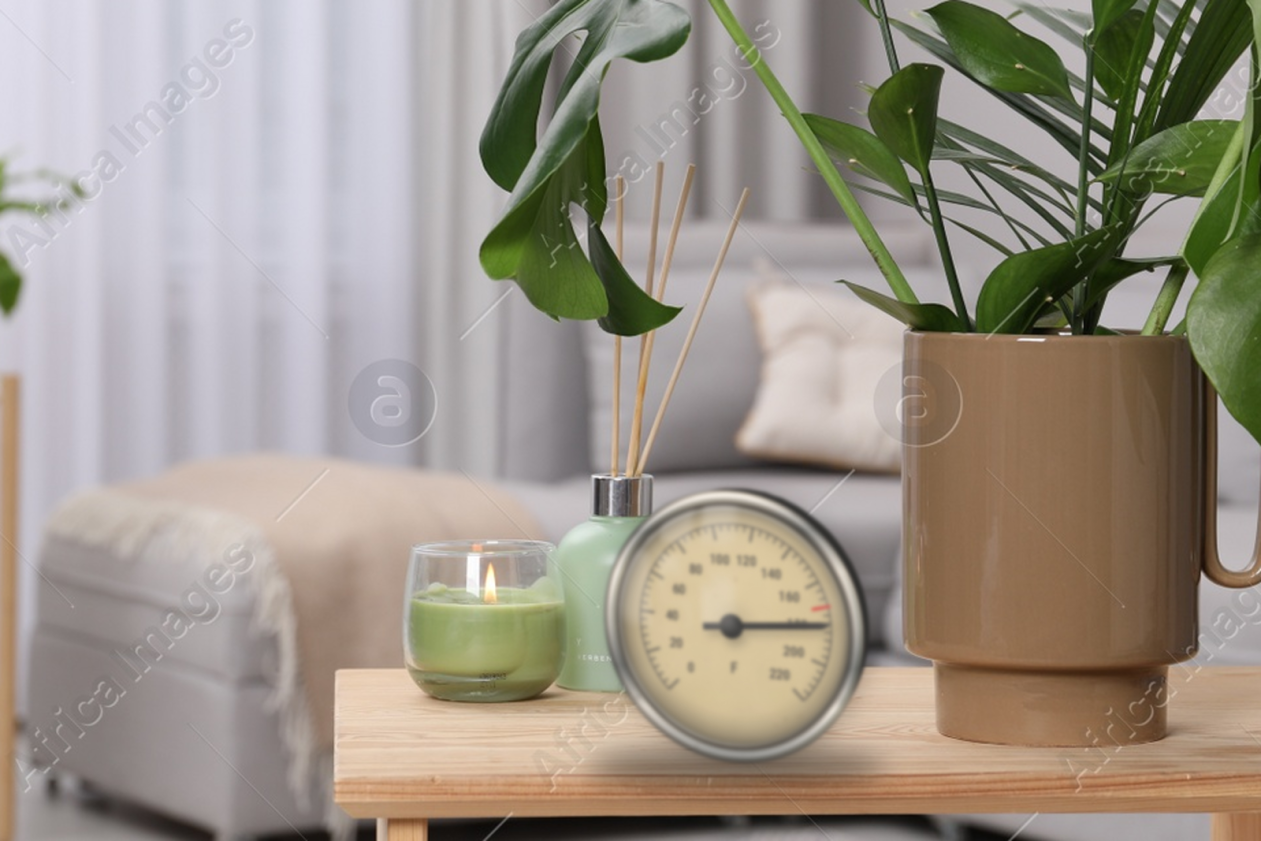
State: 180 °F
